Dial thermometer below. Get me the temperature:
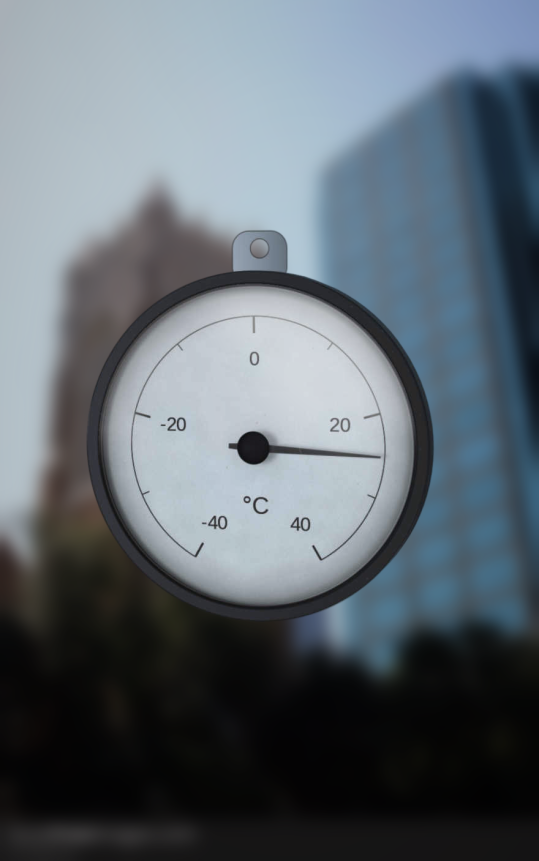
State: 25 °C
